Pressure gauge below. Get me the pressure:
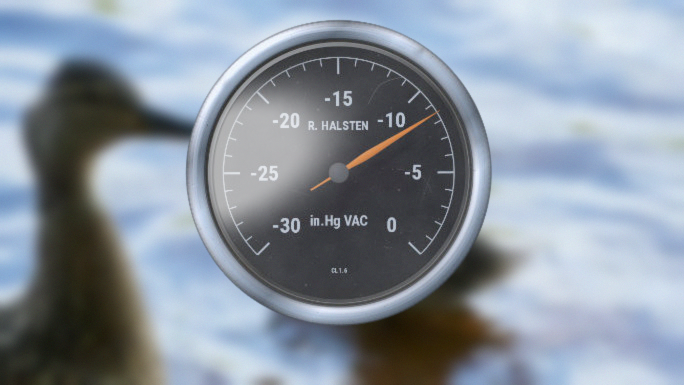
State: -8.5 inHg
